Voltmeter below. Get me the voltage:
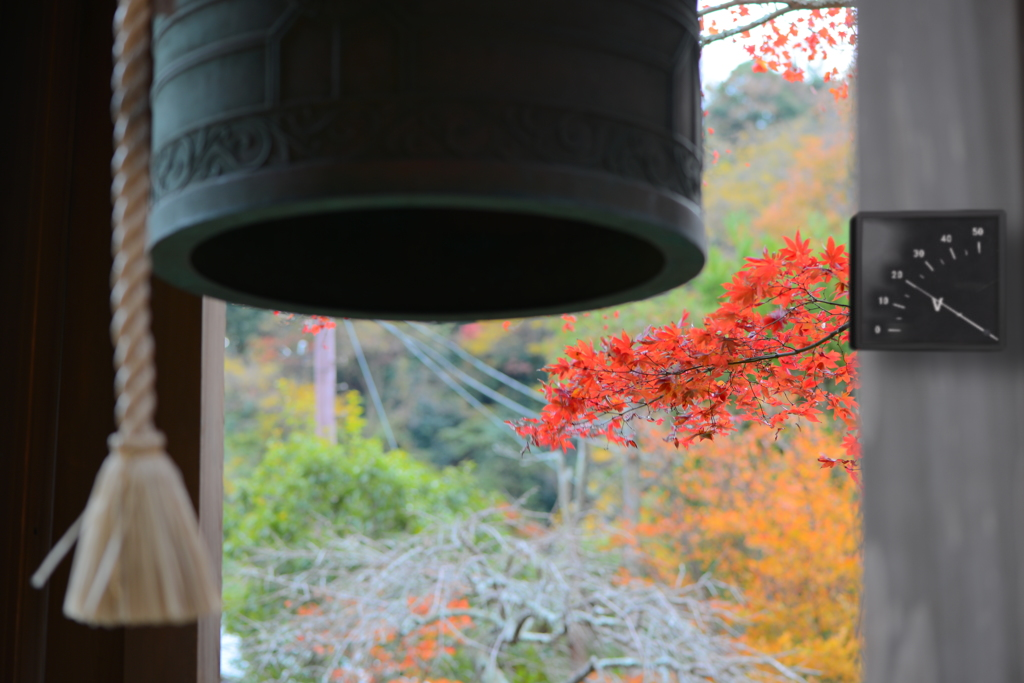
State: 20 V
